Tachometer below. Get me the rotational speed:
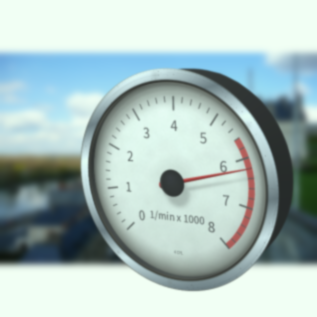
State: 6200 rpm
